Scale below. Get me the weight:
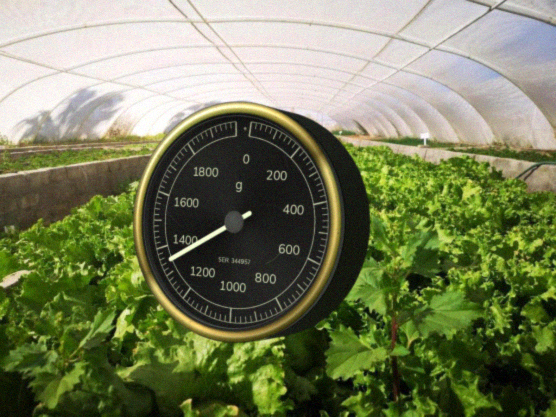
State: 1340 g
